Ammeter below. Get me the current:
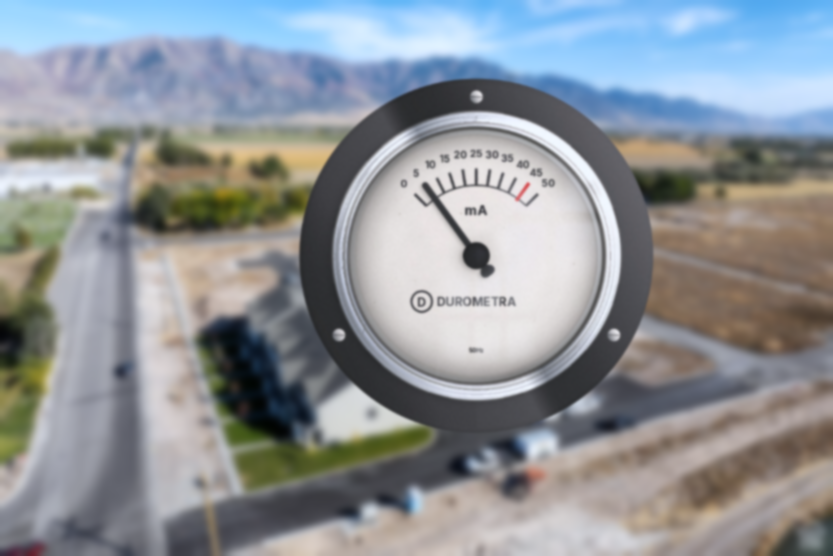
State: 5 mA
